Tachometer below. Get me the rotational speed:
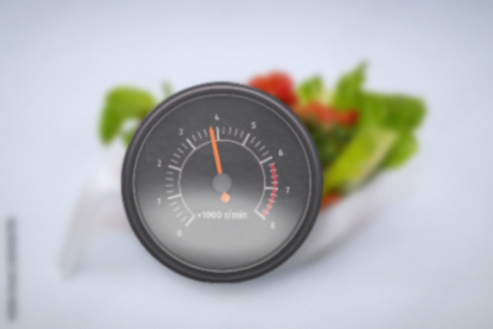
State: 3800 rpm
